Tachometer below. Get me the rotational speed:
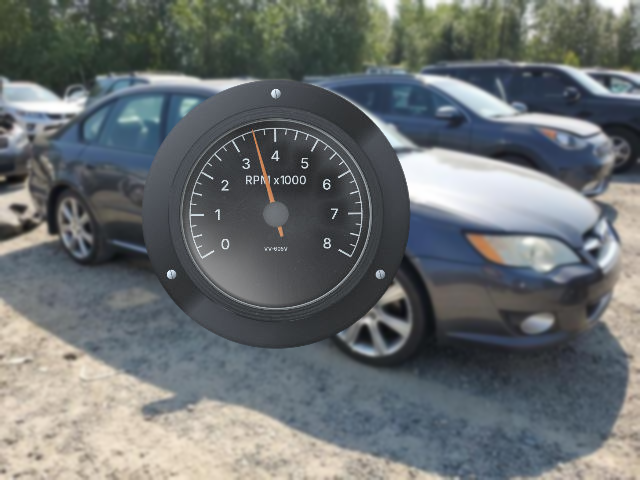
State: 3500 rpm
